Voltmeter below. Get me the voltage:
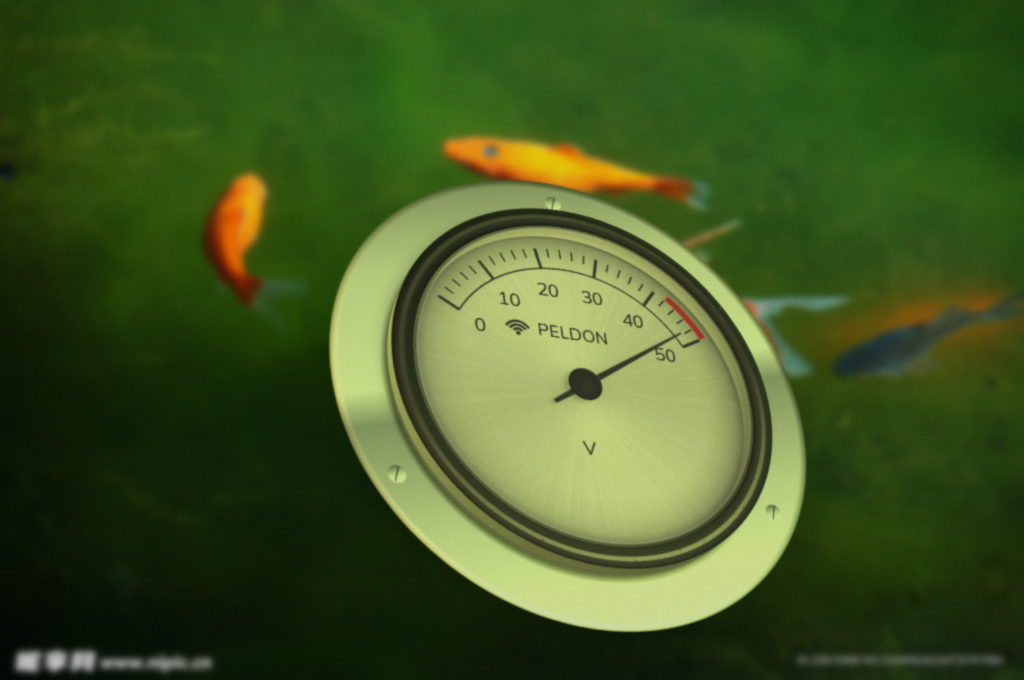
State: 48 V
